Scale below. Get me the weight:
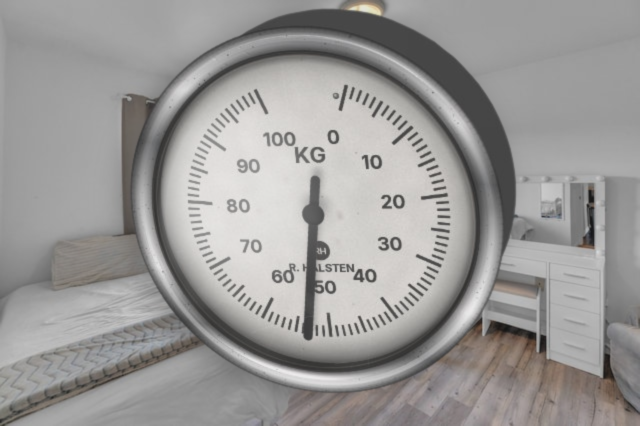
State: 53 kg
